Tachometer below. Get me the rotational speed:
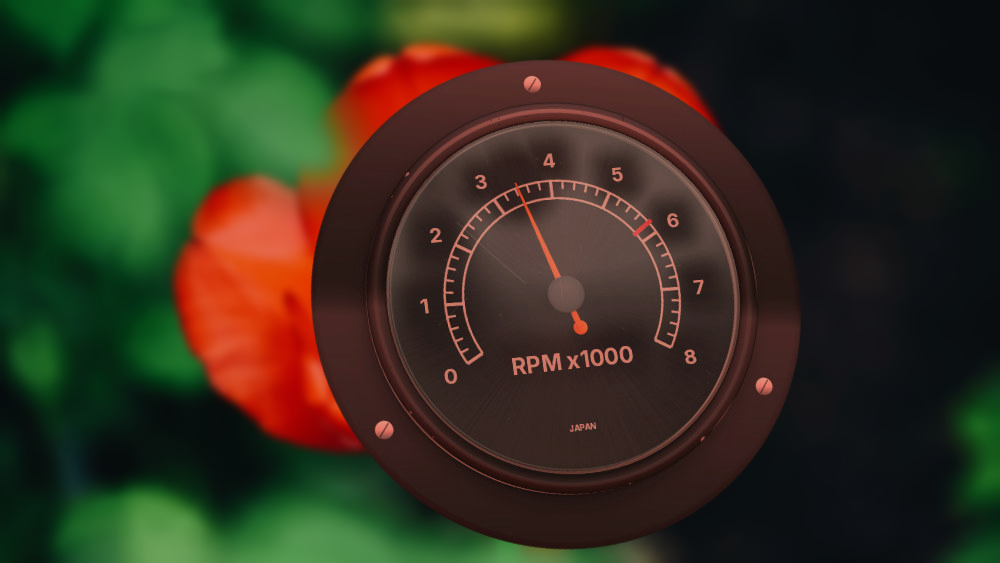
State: 3400 rpm
